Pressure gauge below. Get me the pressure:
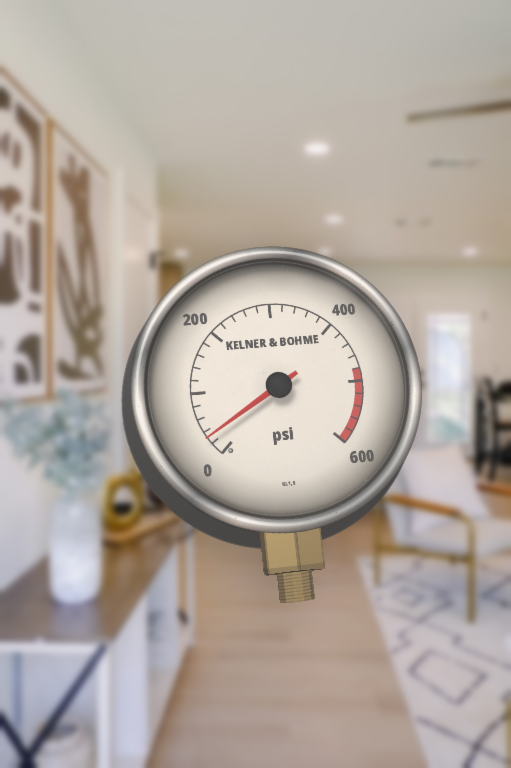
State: 30 psi
